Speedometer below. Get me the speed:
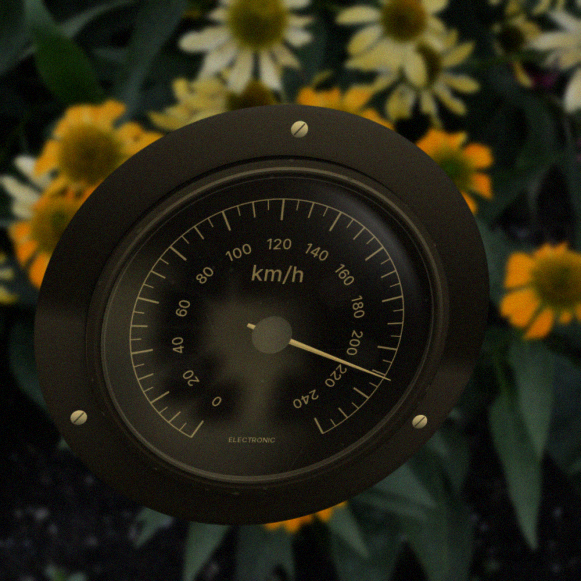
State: 210 km/h
